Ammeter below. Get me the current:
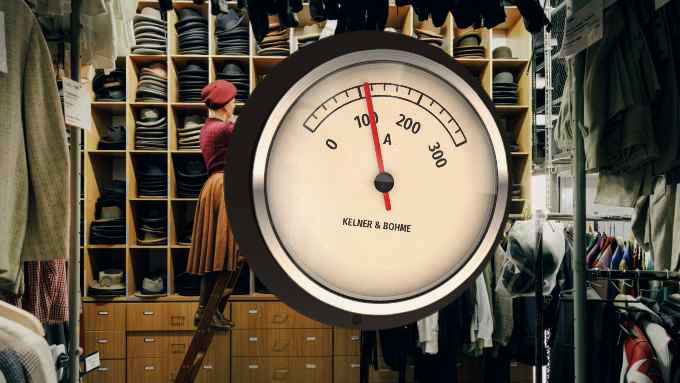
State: 110 A
